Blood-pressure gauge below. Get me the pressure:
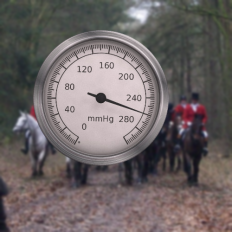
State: 260 mmHg
